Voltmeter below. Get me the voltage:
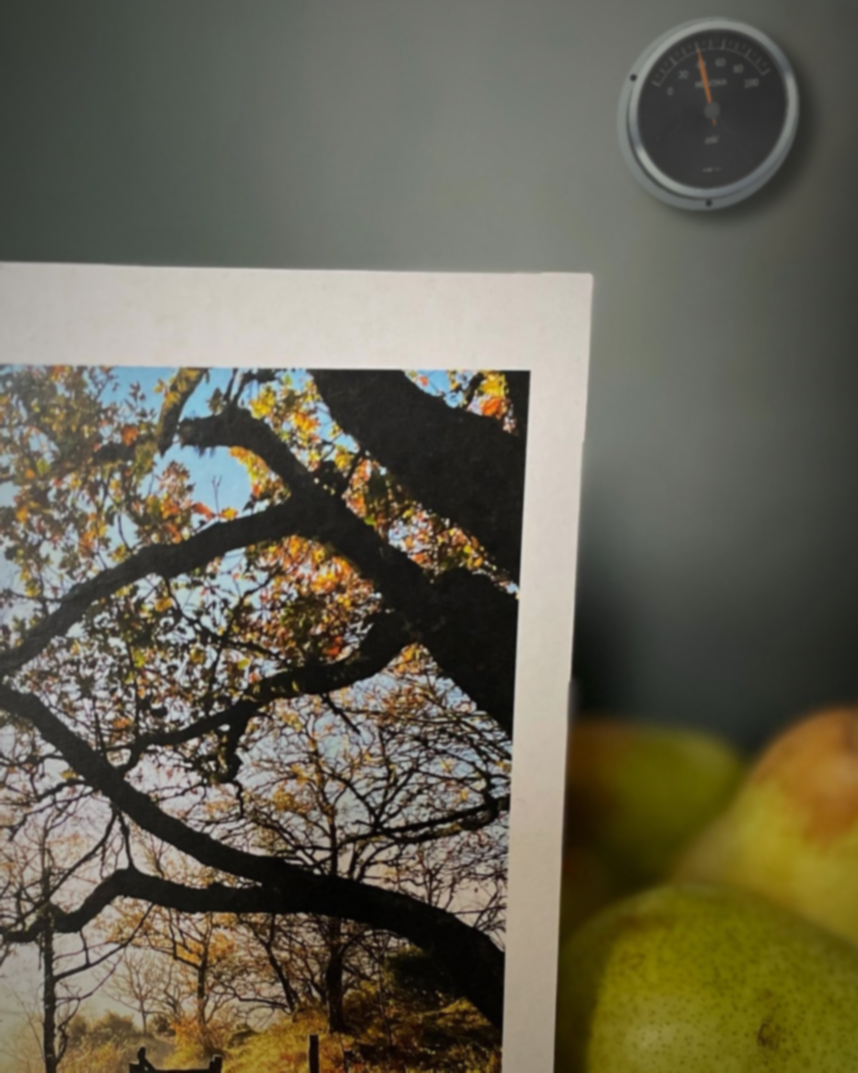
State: 40 mV
